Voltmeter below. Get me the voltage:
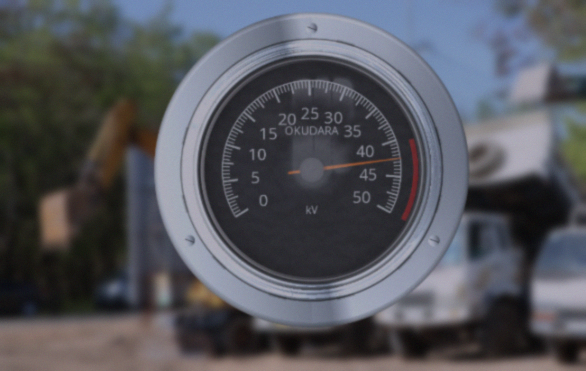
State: 42.5 kV
